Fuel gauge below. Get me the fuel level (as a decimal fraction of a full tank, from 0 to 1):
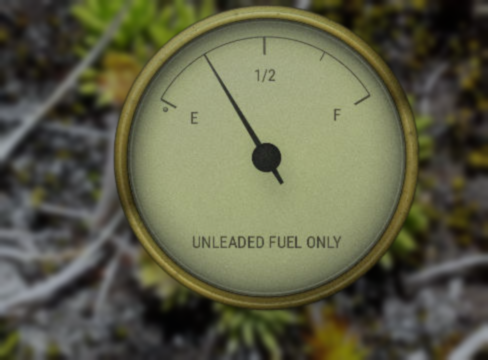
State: 0.25
